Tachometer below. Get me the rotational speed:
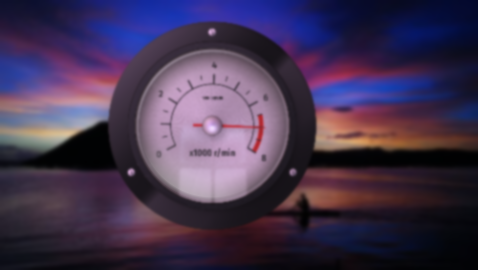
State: 7000 rpm
